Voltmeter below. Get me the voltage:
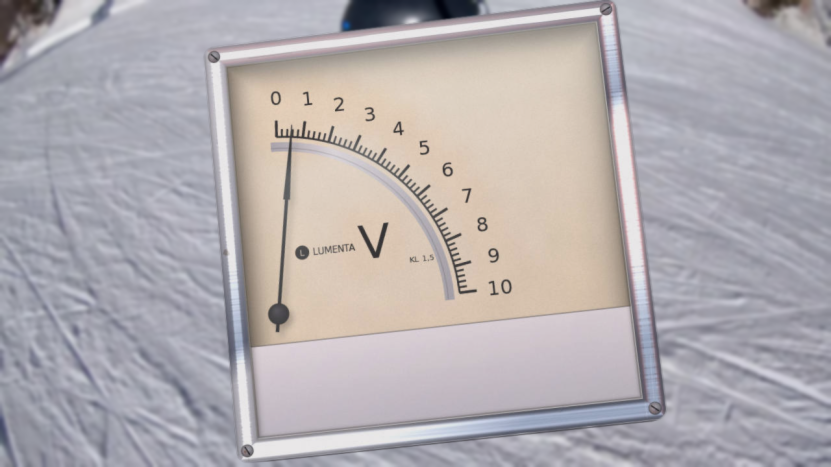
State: 0.6 V
